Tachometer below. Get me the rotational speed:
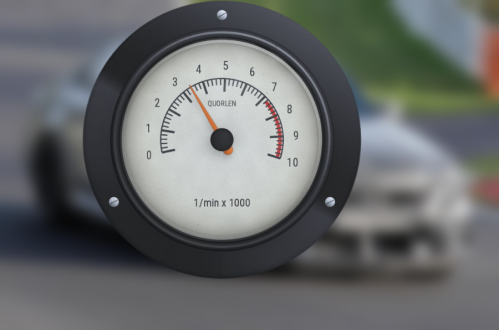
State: 3400 rpm
